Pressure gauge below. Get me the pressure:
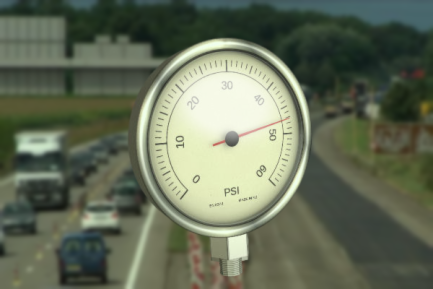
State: 47 psi
